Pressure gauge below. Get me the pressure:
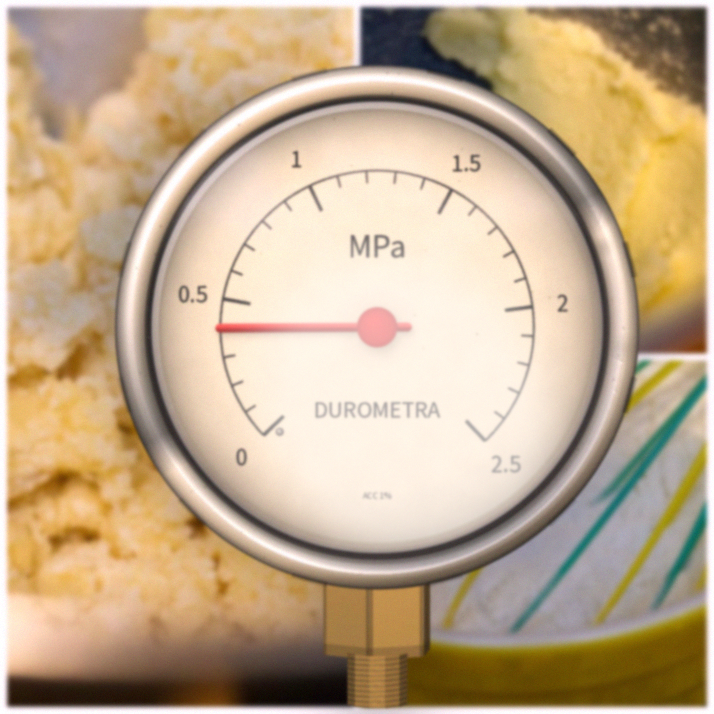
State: 0.4 MPa
